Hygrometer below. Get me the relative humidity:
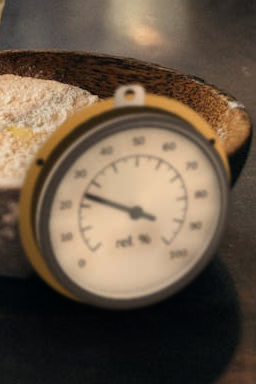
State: 25 %
